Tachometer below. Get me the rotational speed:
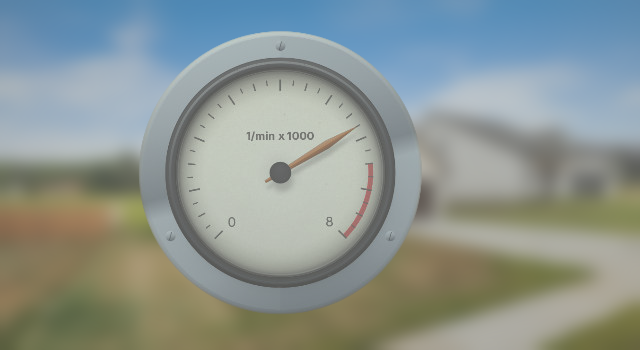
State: 5750 rpm
